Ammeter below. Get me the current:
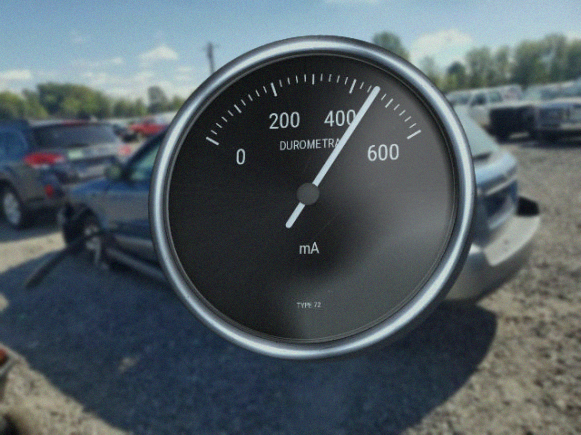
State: 460 mA
